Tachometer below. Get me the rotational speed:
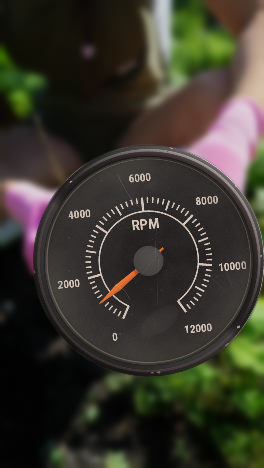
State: 1000 rpm
